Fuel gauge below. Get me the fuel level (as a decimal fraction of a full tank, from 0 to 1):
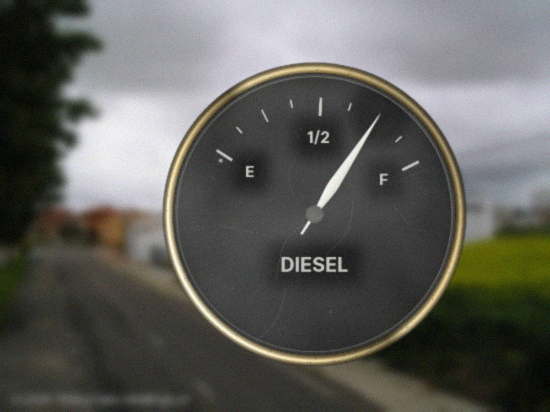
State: 0.75
